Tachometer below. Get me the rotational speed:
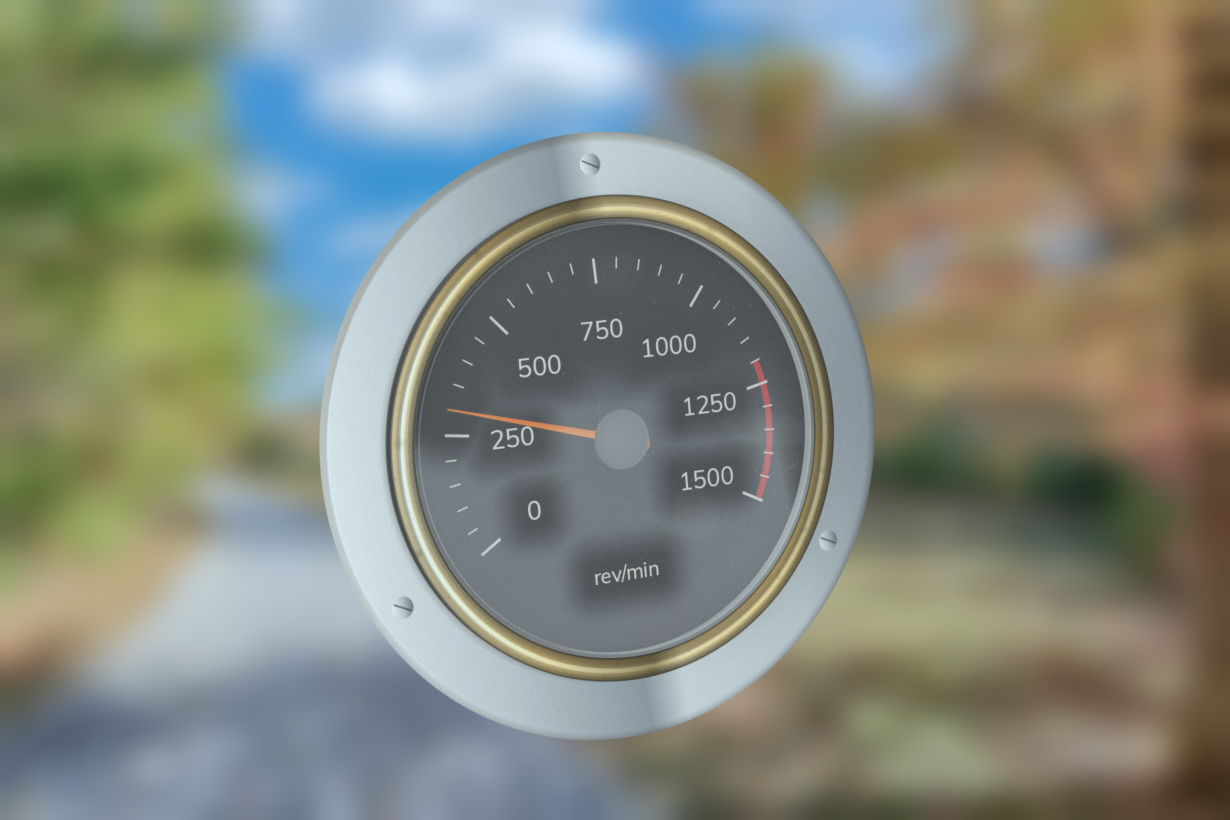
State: 300 rpm
